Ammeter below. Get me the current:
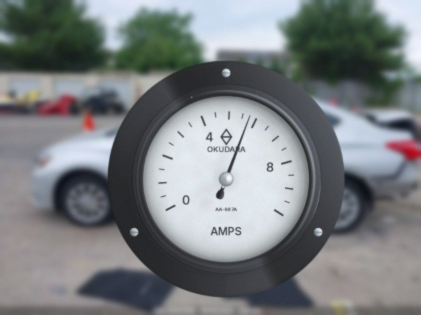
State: 5.75 A
